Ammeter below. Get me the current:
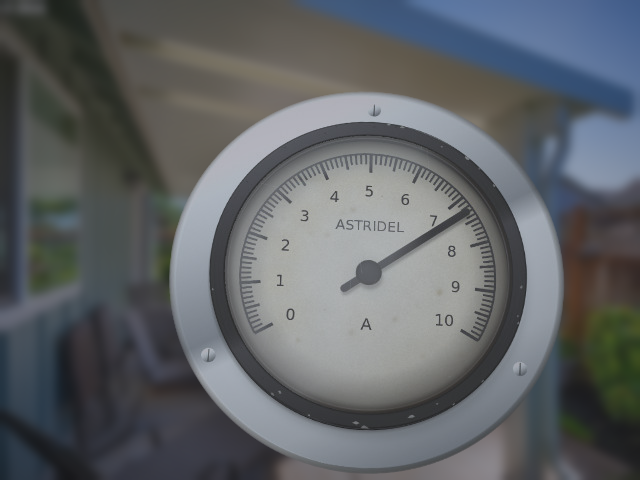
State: 7.3 A
